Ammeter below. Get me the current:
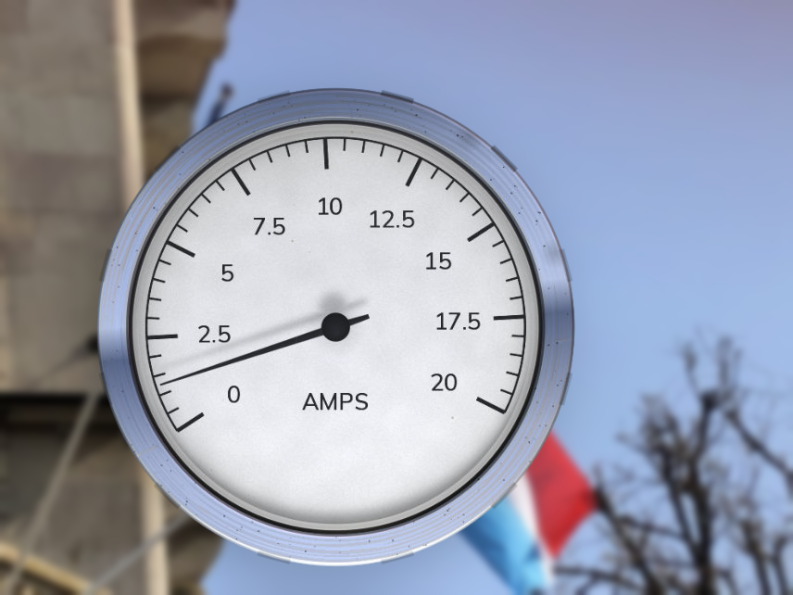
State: 1.25 A
